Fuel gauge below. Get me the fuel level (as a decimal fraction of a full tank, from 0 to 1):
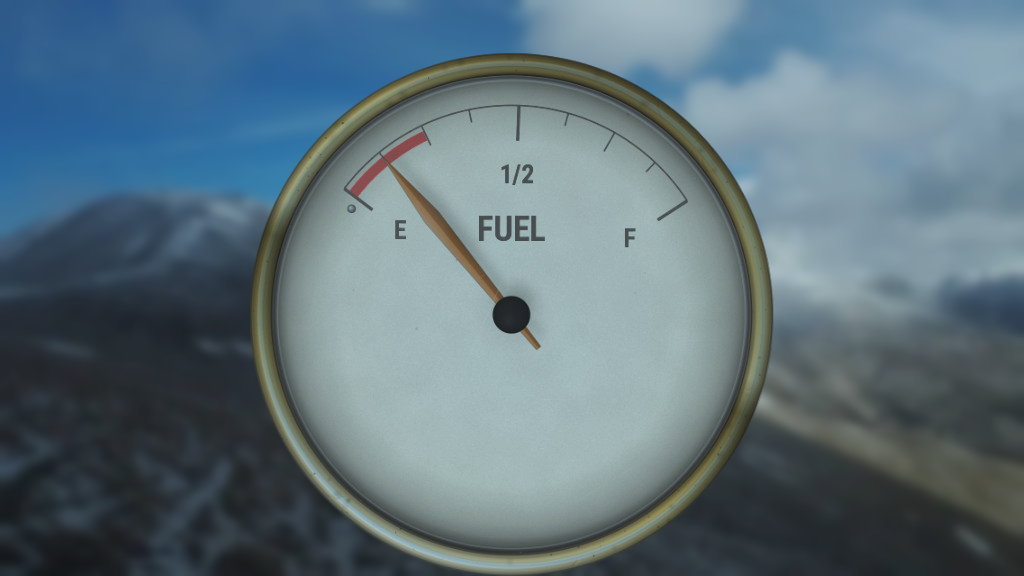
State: 0.125
